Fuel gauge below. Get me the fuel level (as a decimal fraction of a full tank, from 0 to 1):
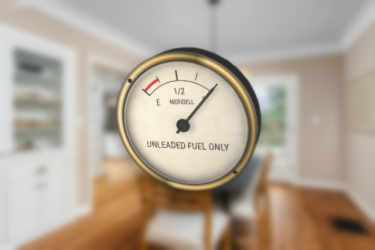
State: 1
